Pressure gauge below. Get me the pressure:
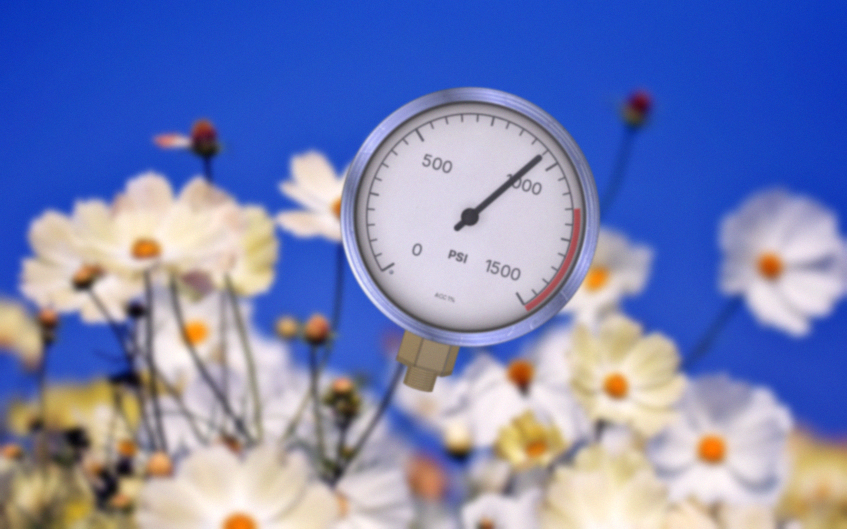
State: 950 psi
